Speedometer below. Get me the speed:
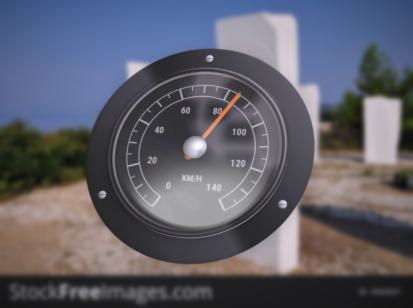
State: 85 km/h
